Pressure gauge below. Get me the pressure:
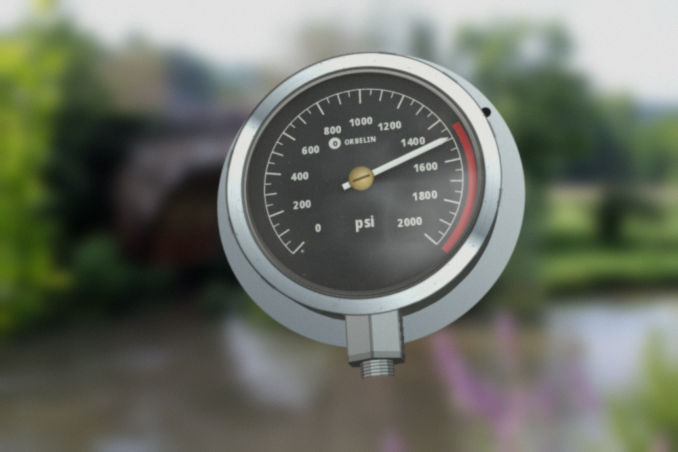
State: 1500 psi
